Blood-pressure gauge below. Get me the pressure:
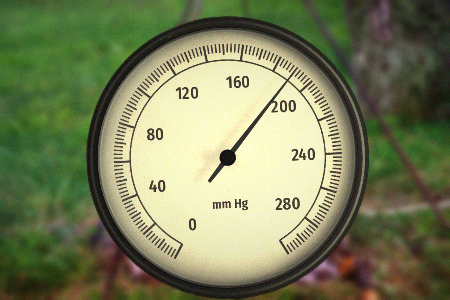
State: 190 mmHg
